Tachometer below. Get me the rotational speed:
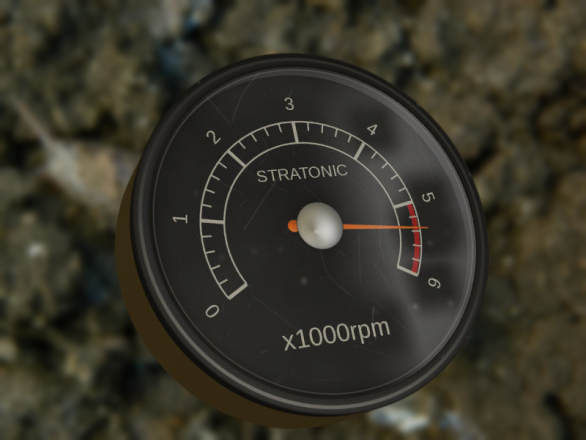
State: 5400 rpm
